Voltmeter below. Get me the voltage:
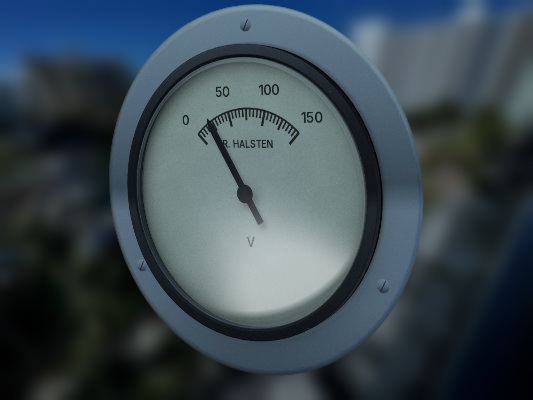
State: 25 V
